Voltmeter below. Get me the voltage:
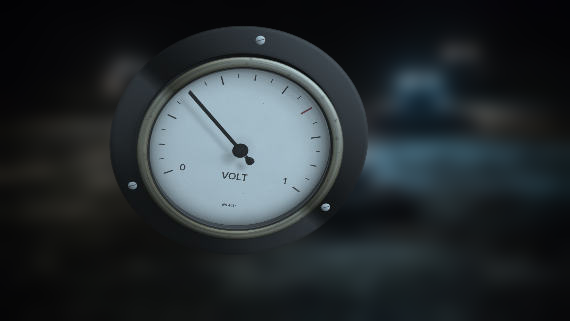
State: 0.3 V
